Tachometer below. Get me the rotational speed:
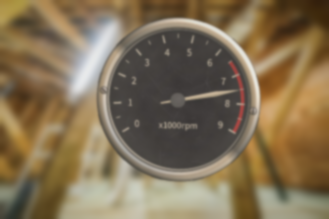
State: 7500 rpm
